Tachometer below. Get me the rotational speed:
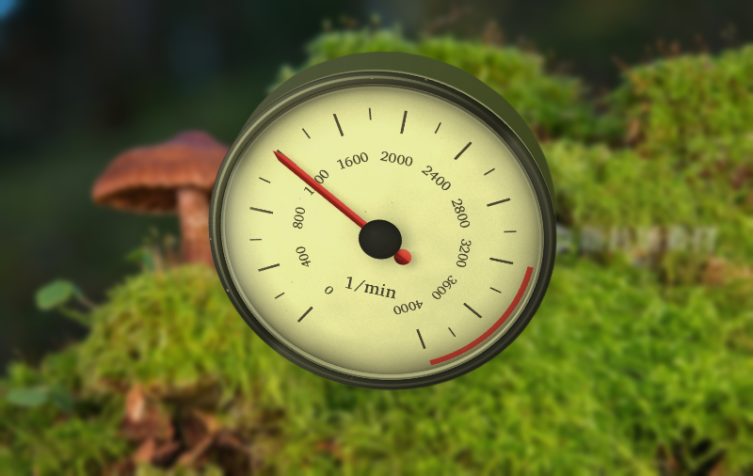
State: 1200 rpm
